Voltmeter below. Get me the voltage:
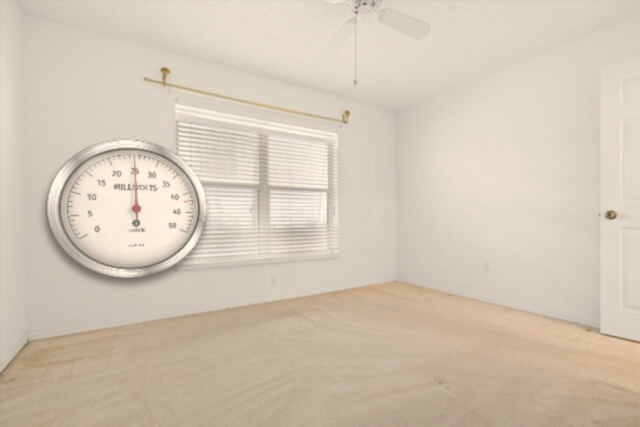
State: 25 mV
